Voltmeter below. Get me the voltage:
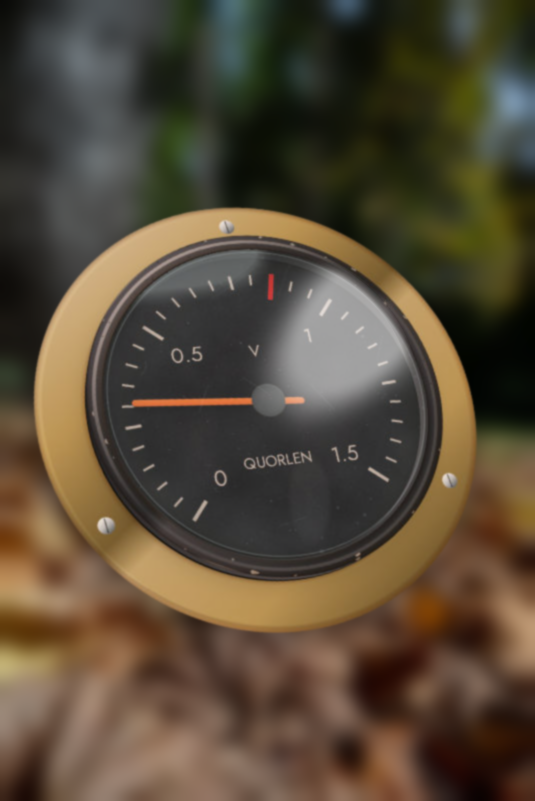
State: 0.3 V
